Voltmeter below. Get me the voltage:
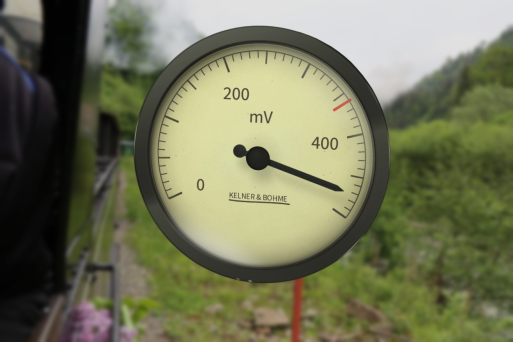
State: 470 mV
